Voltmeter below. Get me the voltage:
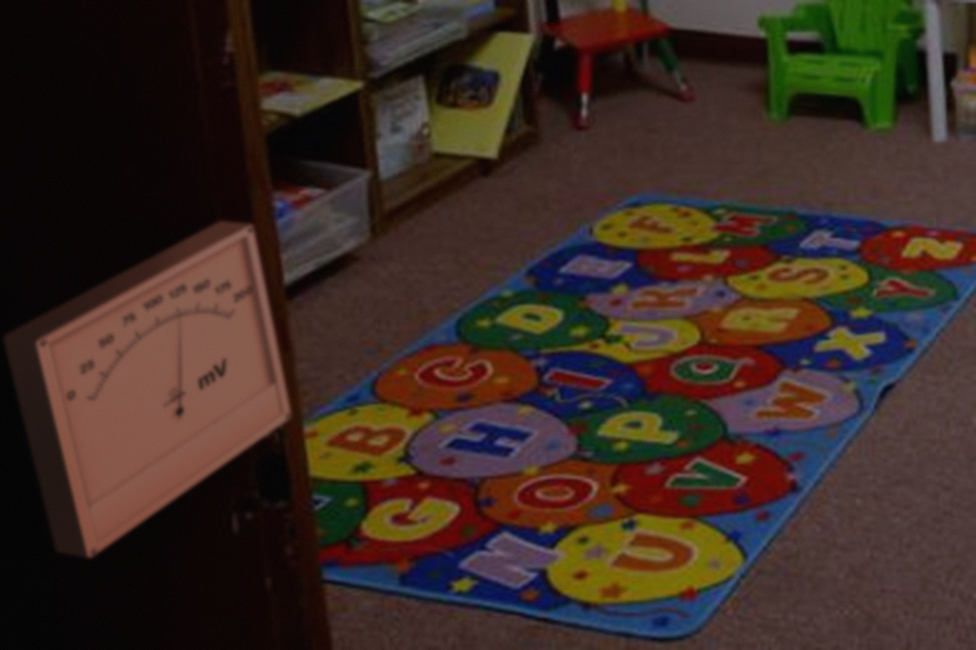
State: 125 mV
